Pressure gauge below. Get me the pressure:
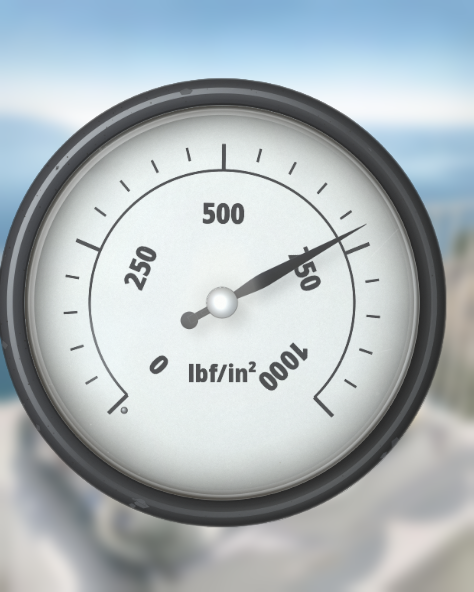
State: 725 psi
